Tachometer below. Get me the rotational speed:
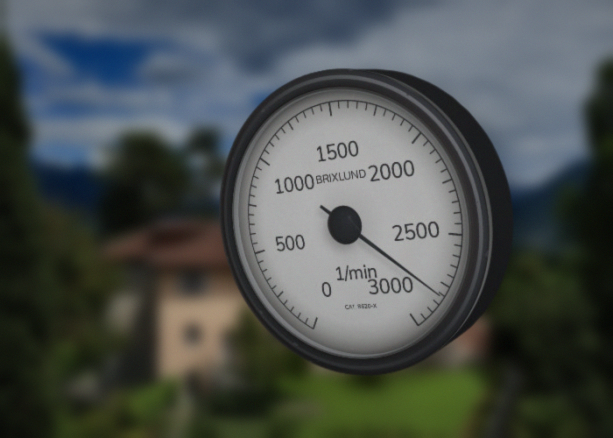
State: 2800 rpm
